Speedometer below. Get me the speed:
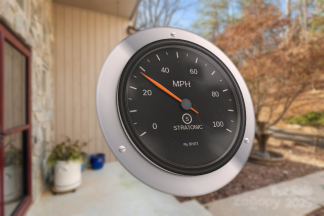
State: 27.5 mph
